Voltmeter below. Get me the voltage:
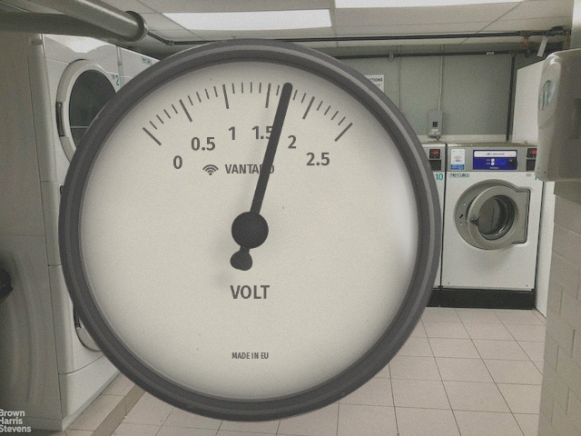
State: 1.7 V
